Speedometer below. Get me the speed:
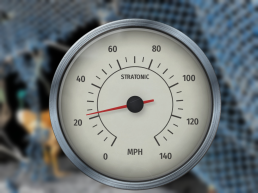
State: 22.5 mph
